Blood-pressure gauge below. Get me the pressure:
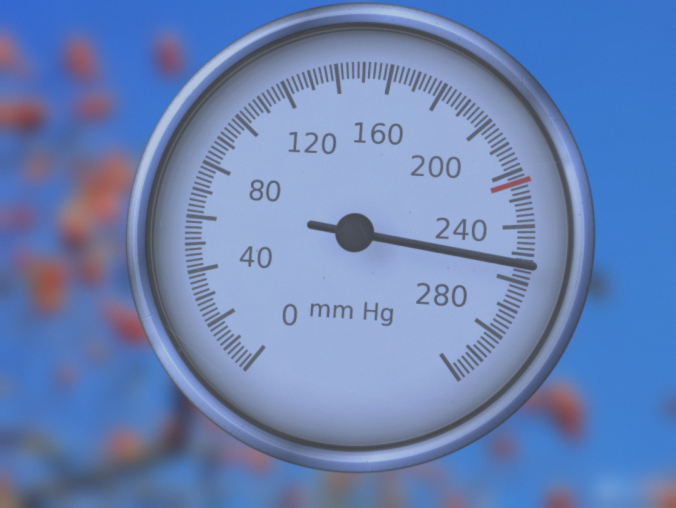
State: 254 mmHg
